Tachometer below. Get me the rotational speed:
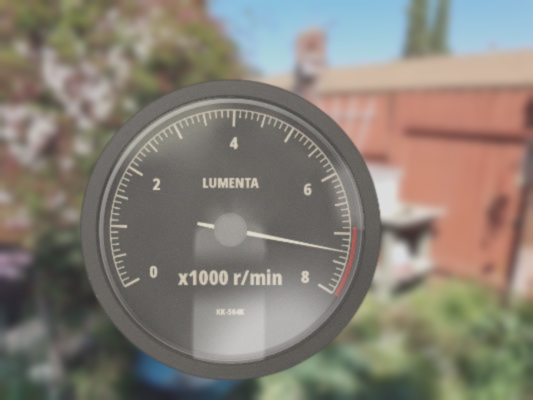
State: 7300 rpm
